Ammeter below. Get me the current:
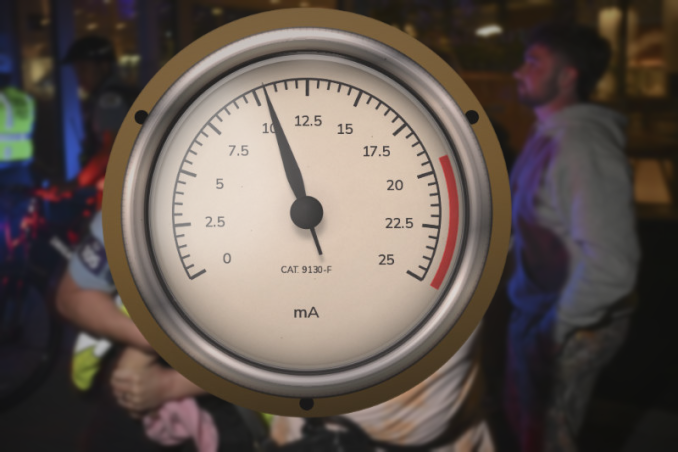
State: 10.5 mA
